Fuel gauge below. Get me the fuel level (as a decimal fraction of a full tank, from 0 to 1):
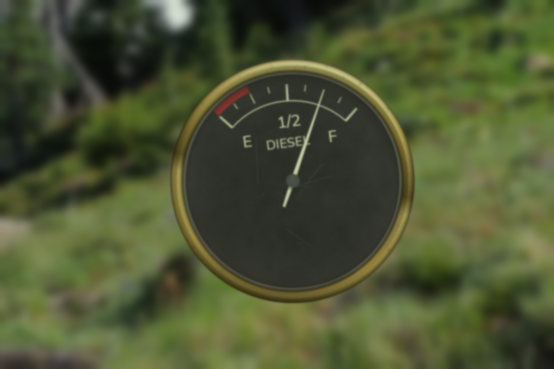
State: 0.75
